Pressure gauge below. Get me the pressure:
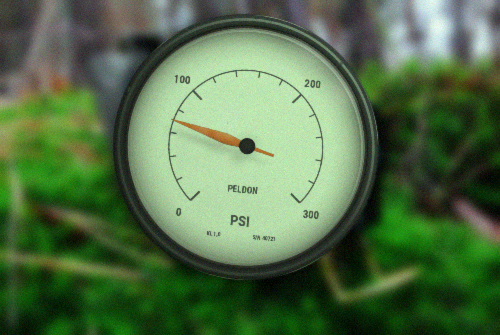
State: 70 psi
